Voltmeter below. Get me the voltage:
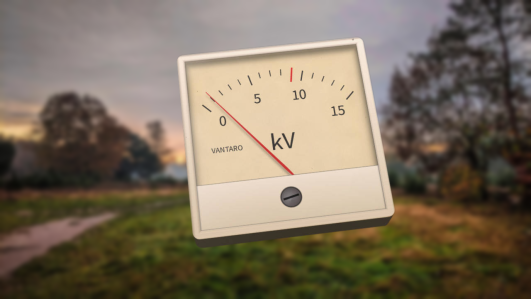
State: 1 kV
